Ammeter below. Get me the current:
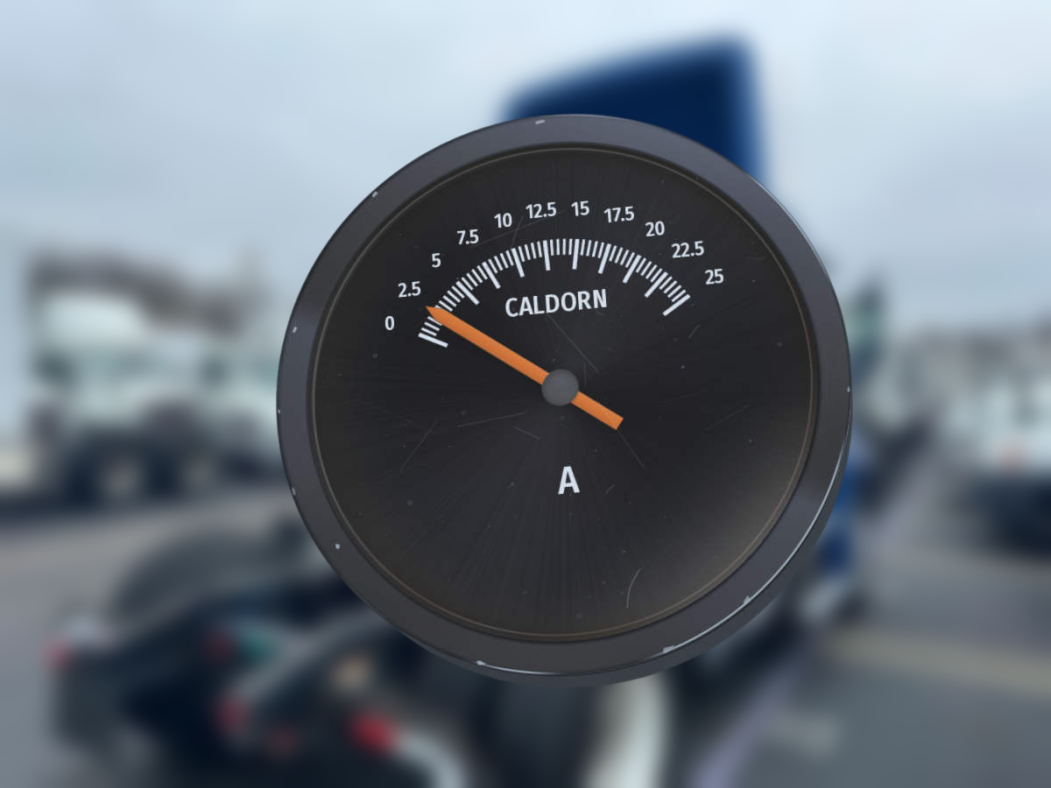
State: 2 A
